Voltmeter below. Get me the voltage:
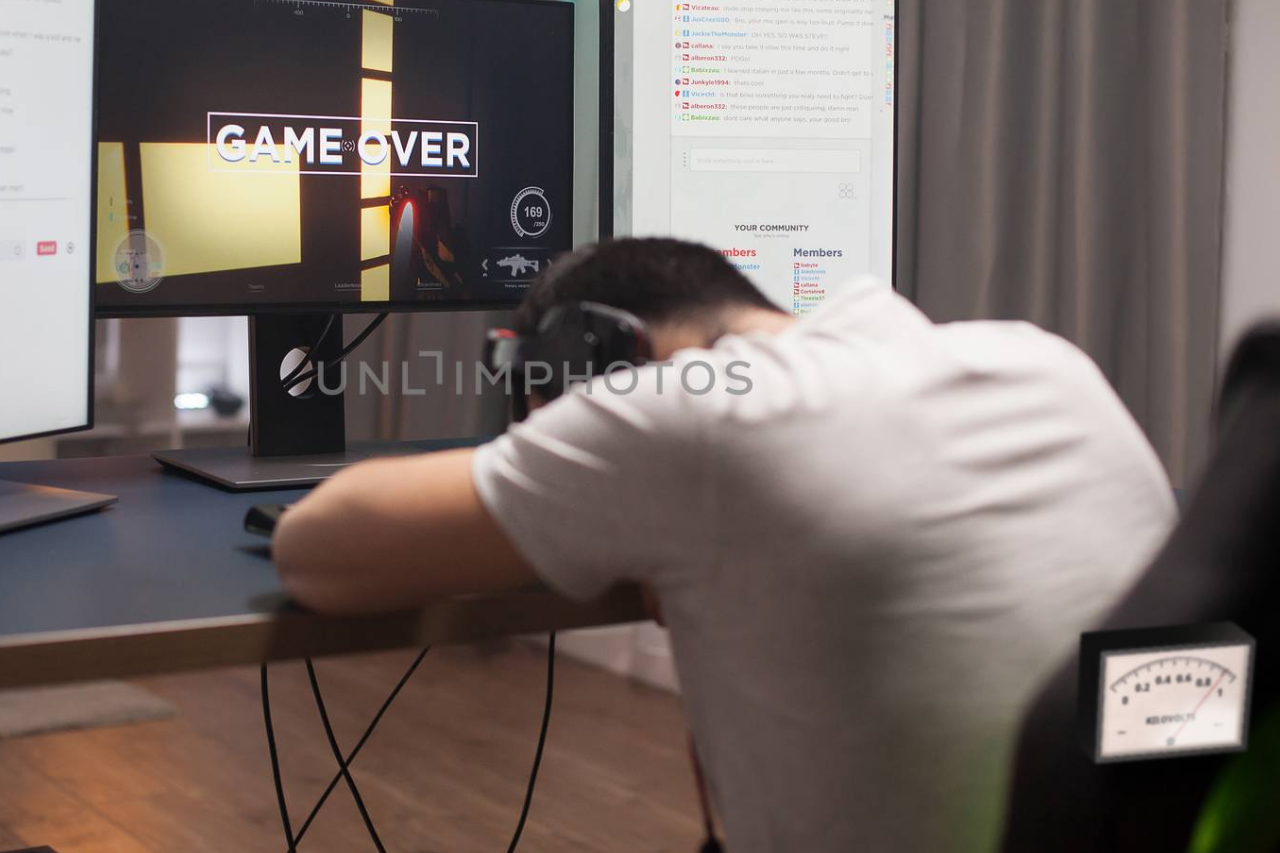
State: 0.9 kV
